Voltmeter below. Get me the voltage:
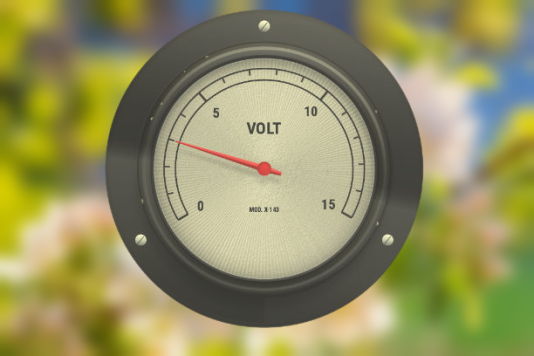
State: 3 V
